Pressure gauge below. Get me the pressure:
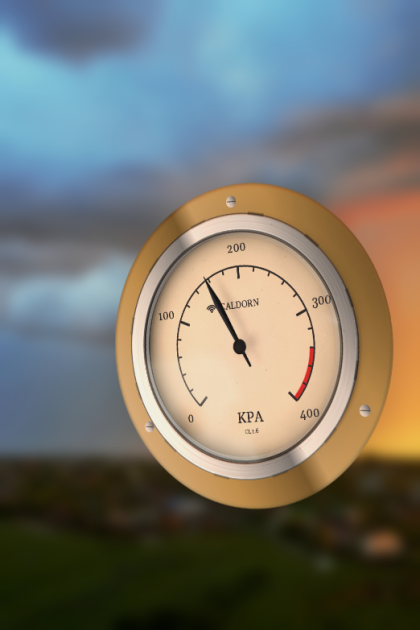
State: 160 kPa
